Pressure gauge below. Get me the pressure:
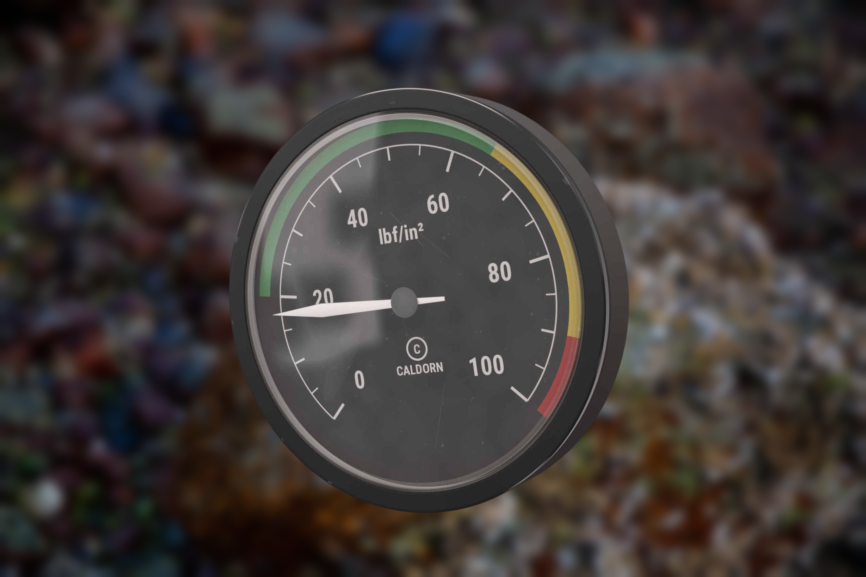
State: 17.5 psi
